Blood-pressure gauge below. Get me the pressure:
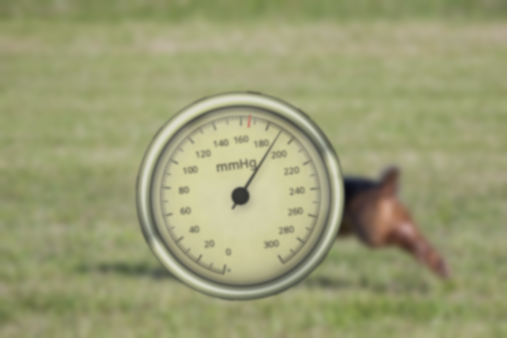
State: 190 mmHg
